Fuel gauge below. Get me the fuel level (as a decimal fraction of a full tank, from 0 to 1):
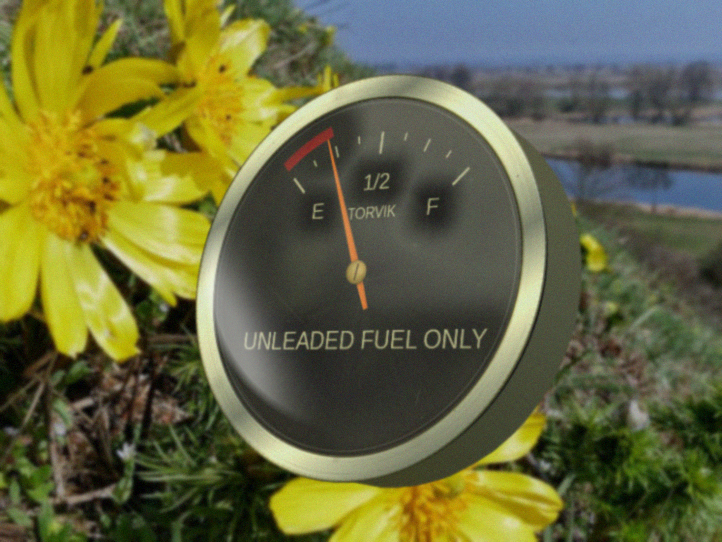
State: 0.25
